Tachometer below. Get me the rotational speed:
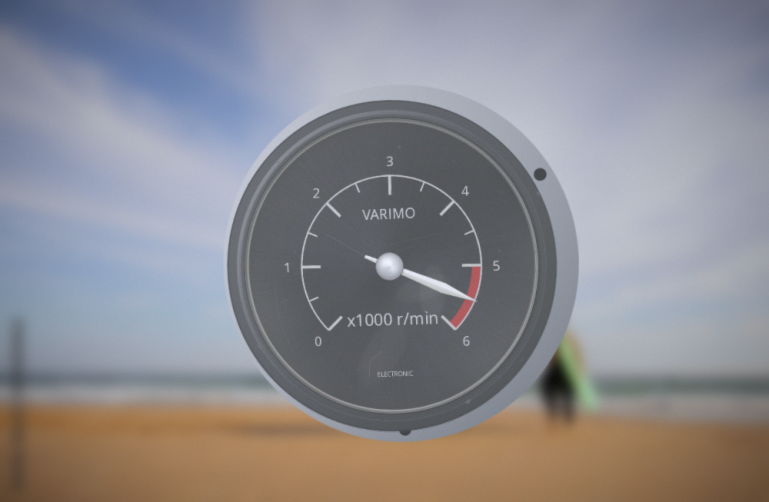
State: 5500 rpm
